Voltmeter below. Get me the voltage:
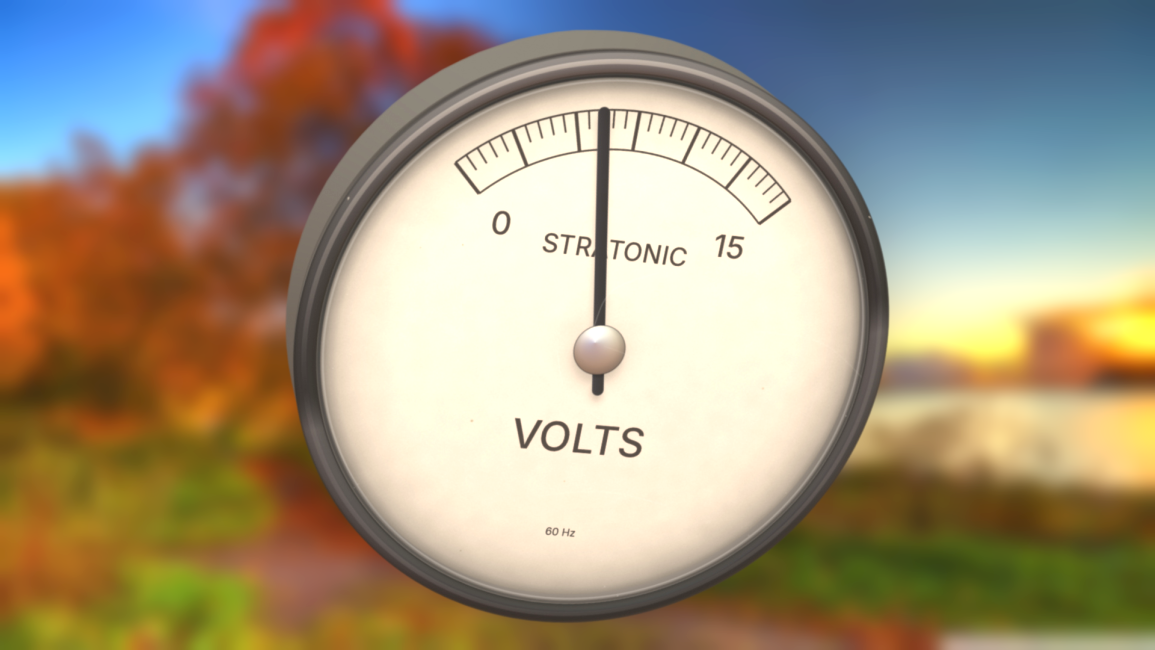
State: 6 V
